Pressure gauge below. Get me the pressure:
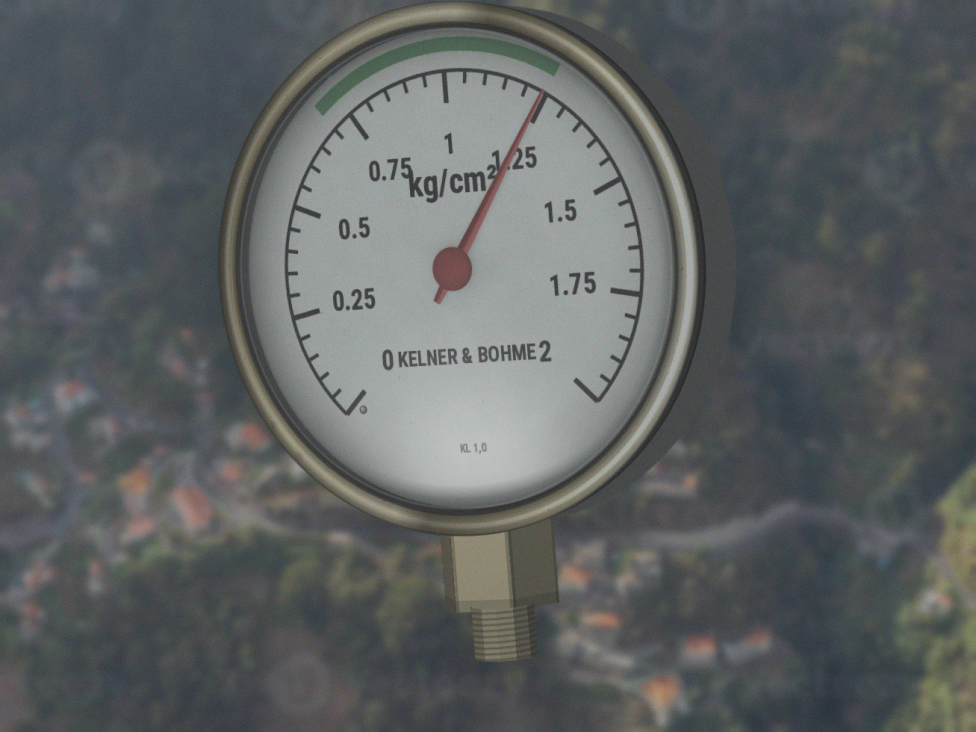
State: 1.25 kg/cm²
